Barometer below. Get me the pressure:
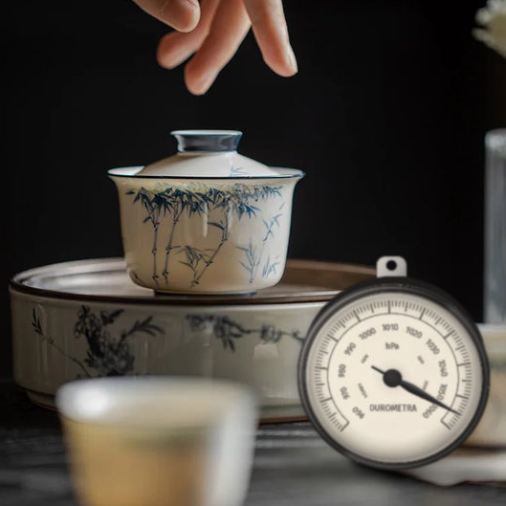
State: 1055 hPa
